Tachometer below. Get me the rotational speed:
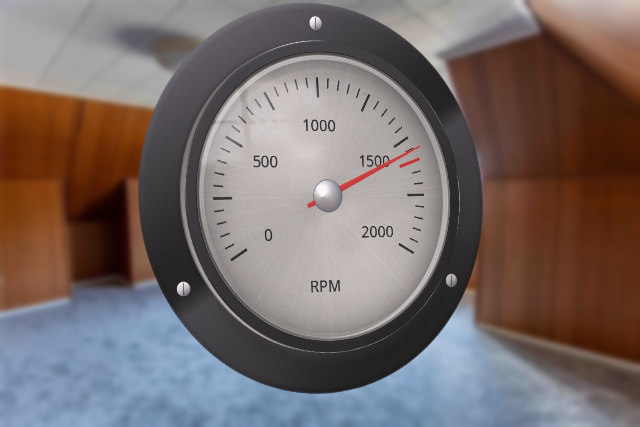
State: 1550 rpm
